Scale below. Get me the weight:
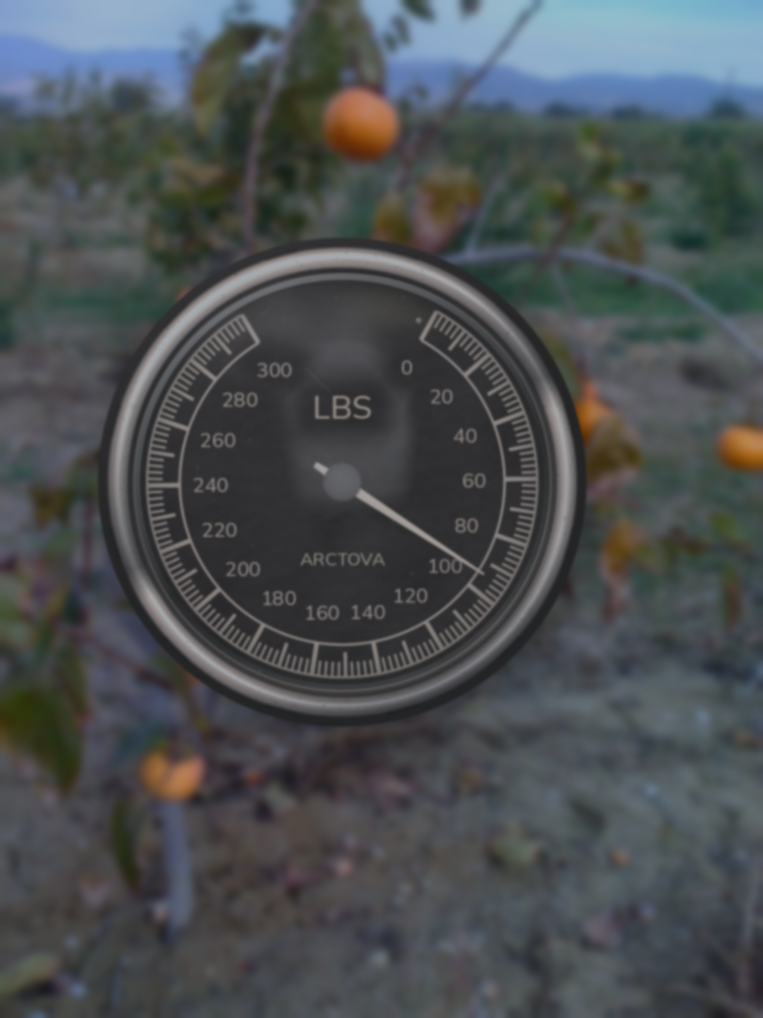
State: 94 lb
